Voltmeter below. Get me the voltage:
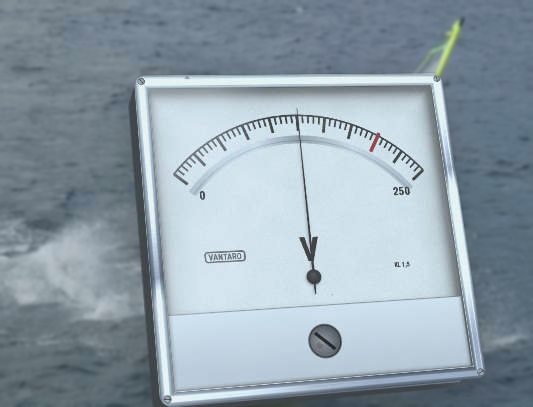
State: 125 V
